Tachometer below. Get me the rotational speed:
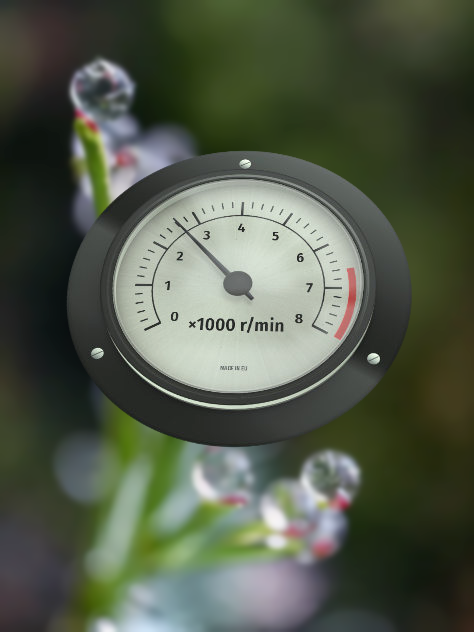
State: 2600 rpm
